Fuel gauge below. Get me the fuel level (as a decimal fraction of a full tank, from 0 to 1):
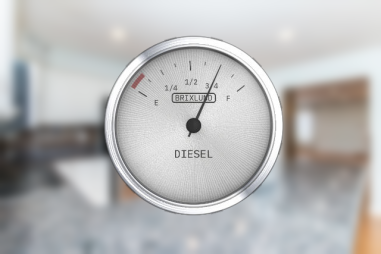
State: 0.75
